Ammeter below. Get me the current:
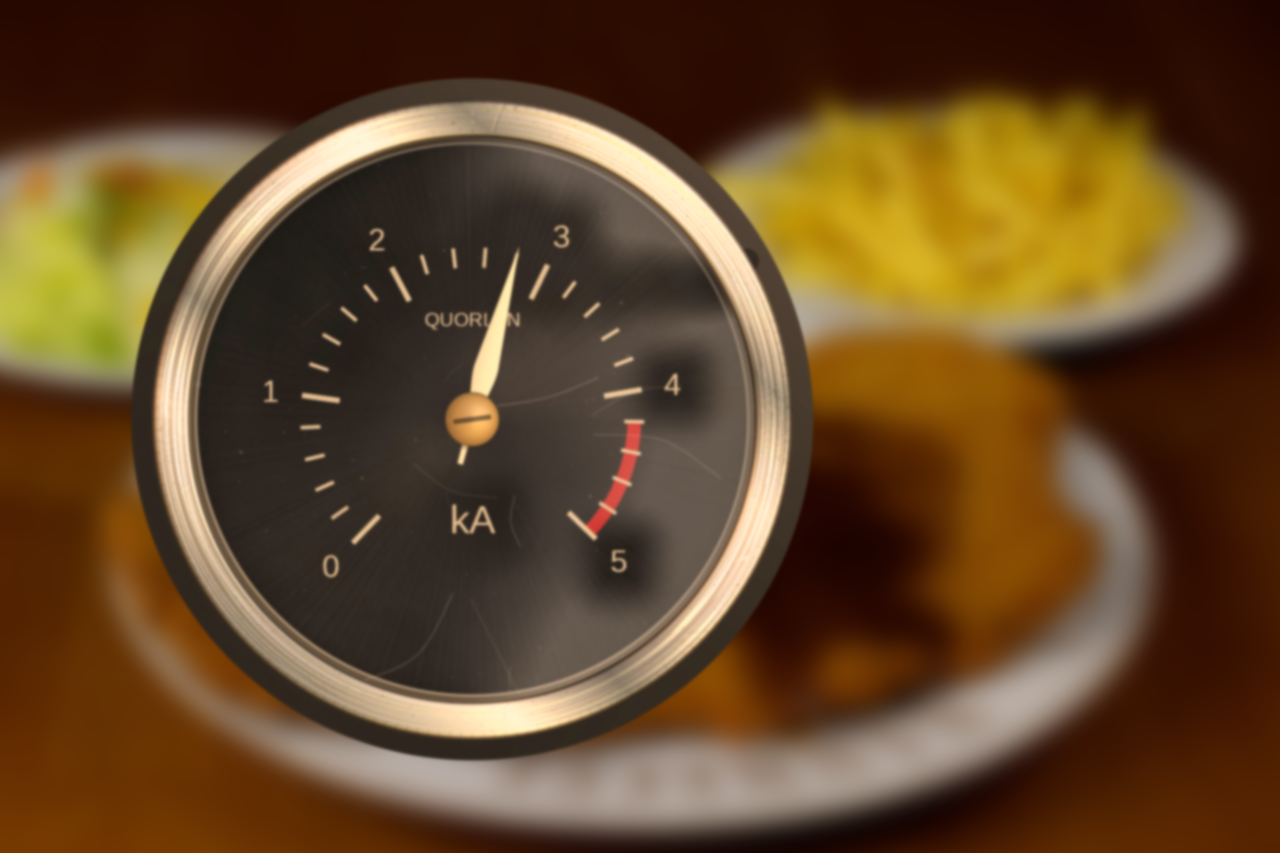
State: 2.8 kA
